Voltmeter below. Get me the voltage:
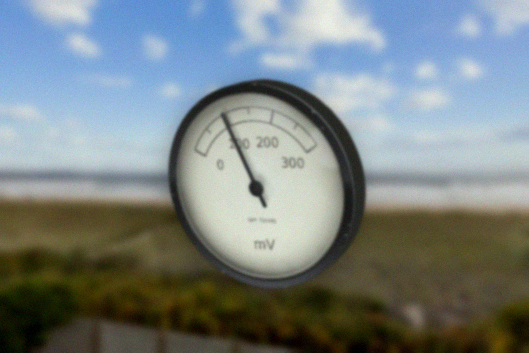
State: 100 mV
